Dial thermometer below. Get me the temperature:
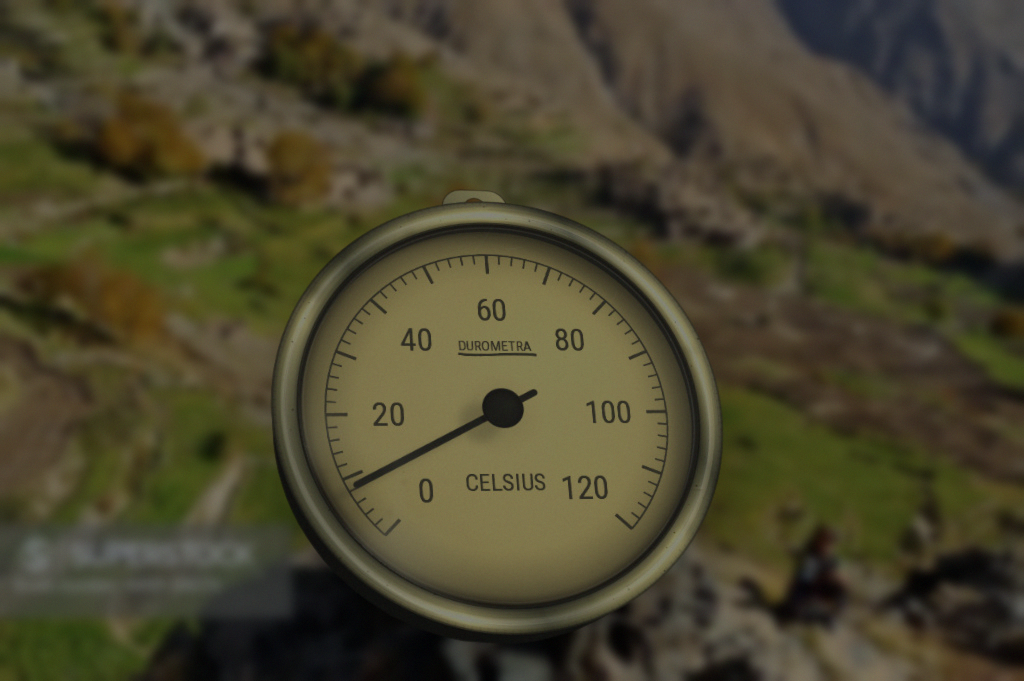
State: 8 °C
